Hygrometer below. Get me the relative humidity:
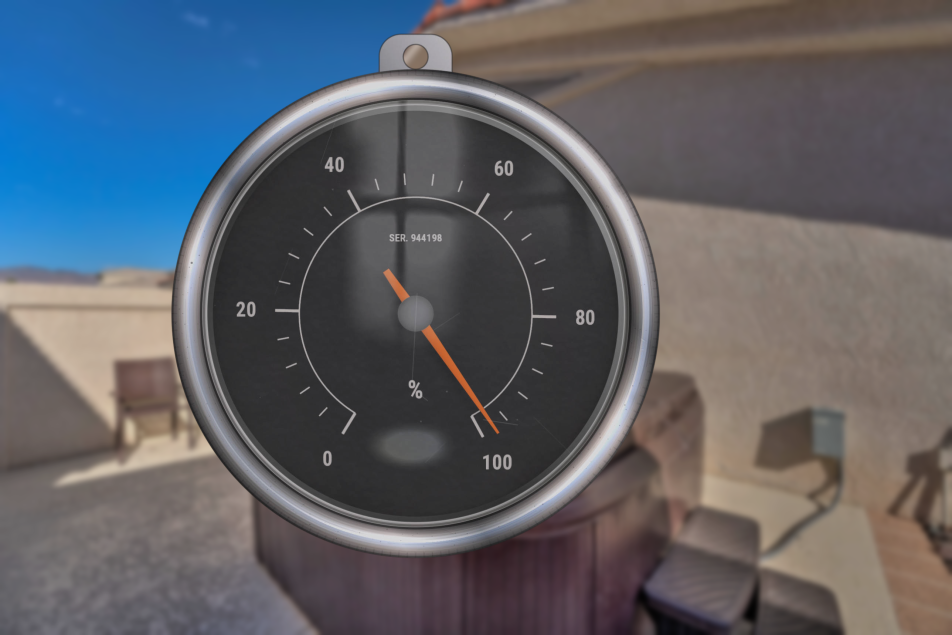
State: 98 %
